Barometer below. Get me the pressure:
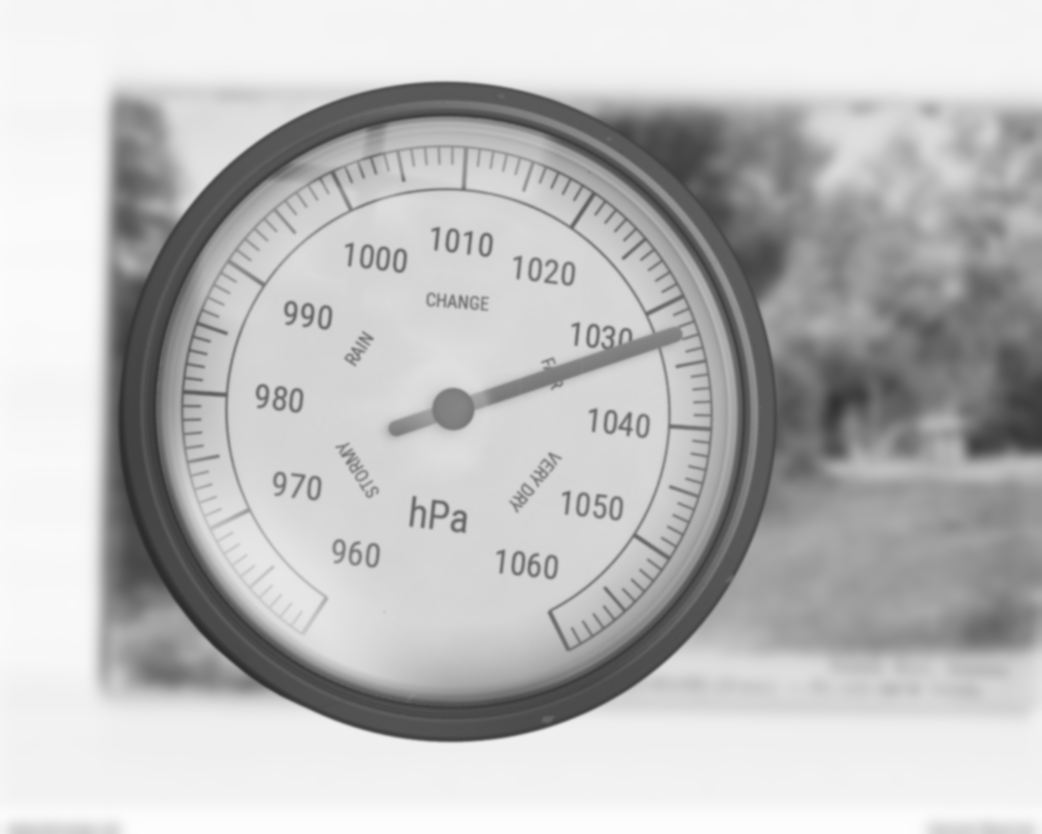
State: 1032.5 hPa
